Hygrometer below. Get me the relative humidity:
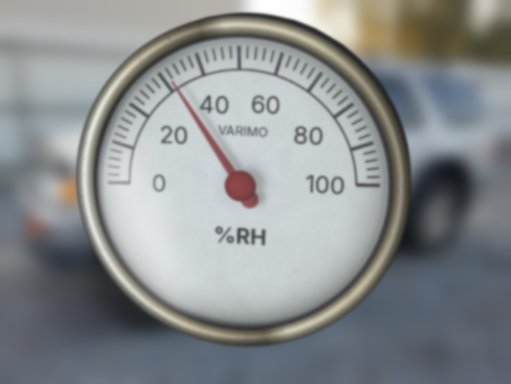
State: 32 %
